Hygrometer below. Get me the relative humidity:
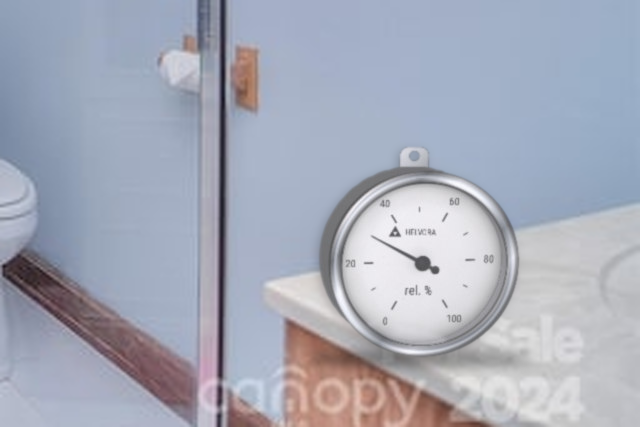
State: 30 %
